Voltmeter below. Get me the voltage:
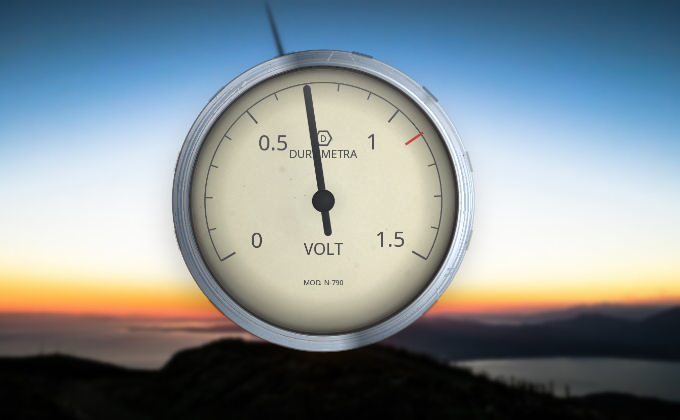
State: 0.7 V
